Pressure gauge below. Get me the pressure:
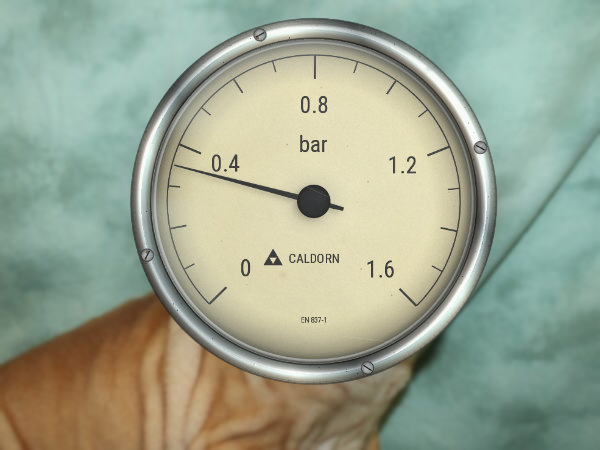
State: 0.35 bar
